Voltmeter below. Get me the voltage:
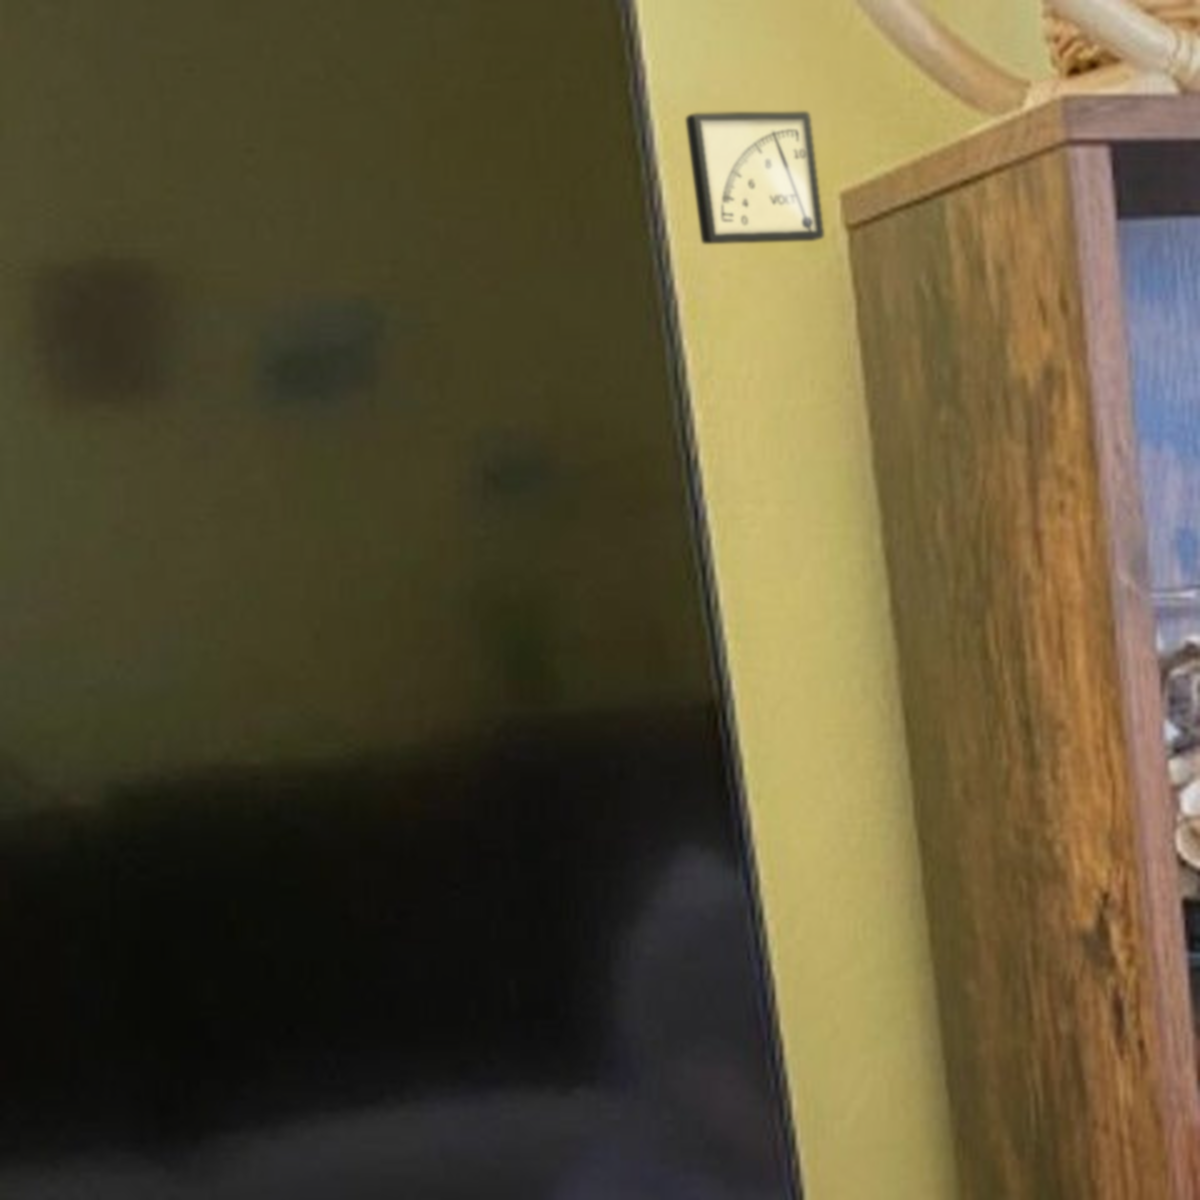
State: 9 V
